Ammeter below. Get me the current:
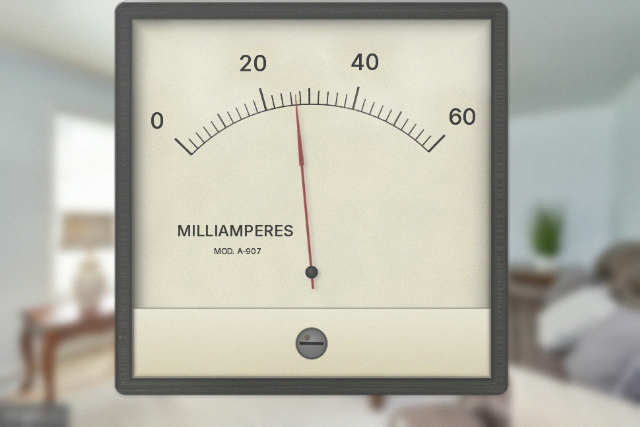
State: 27 mA
